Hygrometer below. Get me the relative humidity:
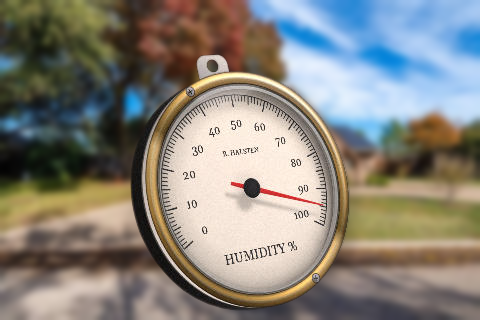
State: 95 %
